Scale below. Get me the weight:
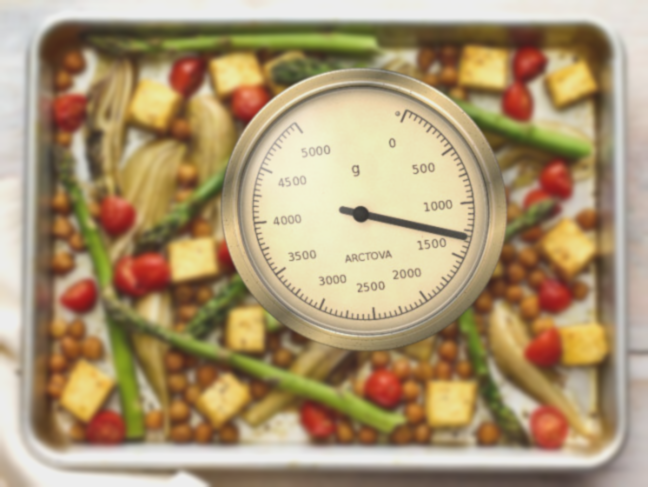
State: 1300 g
